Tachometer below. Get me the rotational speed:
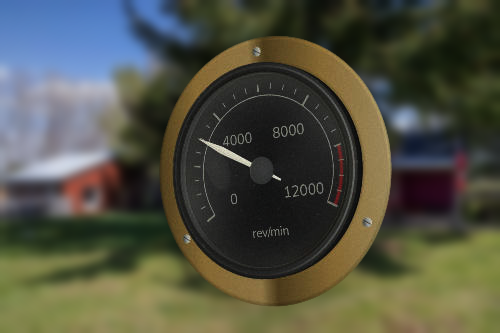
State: 3000 rpm
